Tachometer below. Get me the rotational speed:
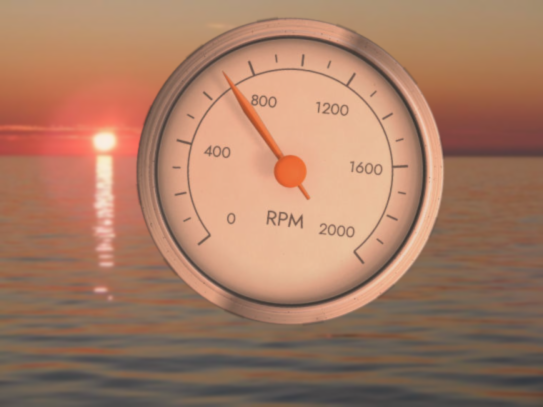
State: 700 rpm
